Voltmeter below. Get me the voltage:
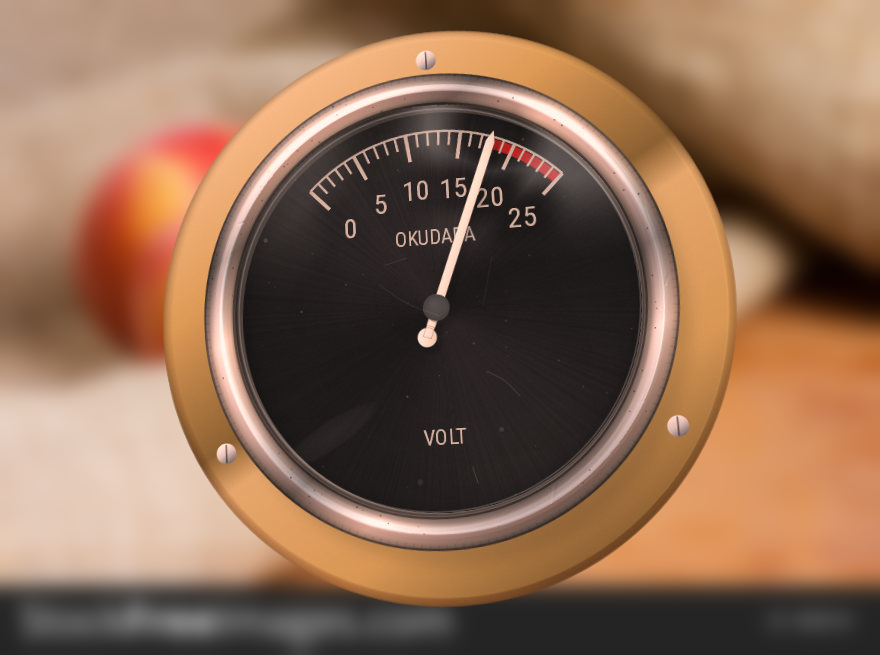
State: 18 V
